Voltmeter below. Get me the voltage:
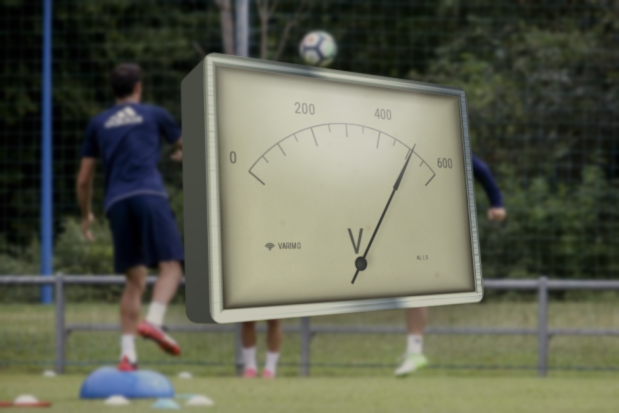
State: 500 V
